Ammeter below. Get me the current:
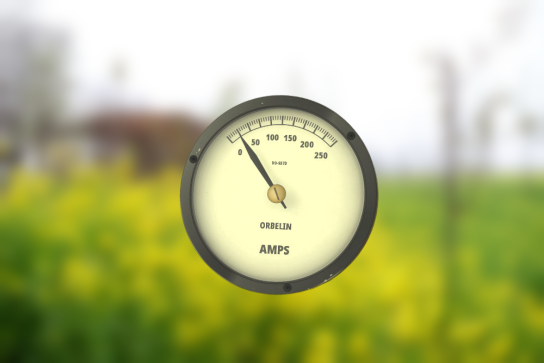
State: 25 A
